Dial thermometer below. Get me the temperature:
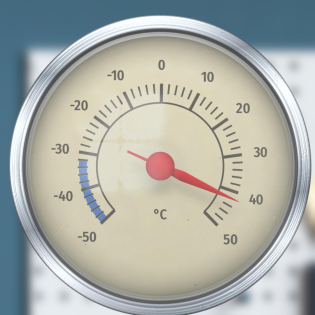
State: 42 °C
